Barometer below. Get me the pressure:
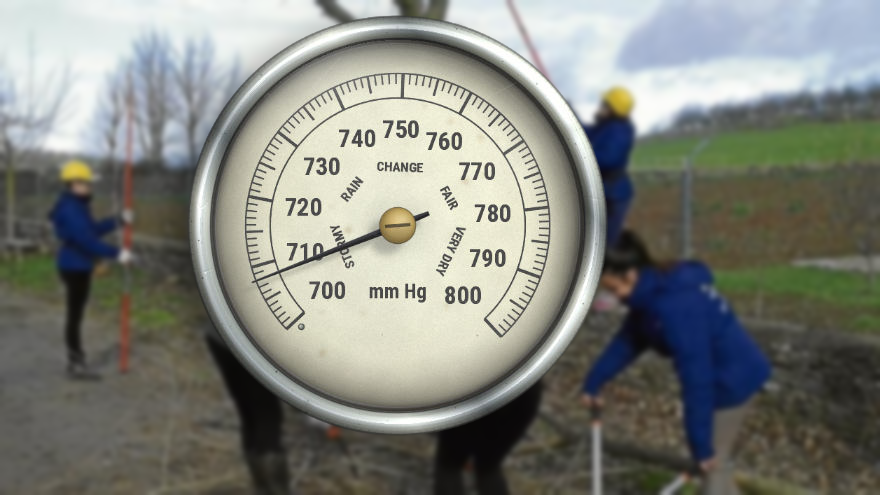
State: 708 mmHg
